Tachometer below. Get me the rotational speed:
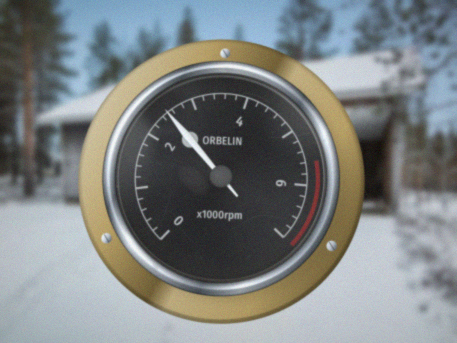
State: 2500 rpm
